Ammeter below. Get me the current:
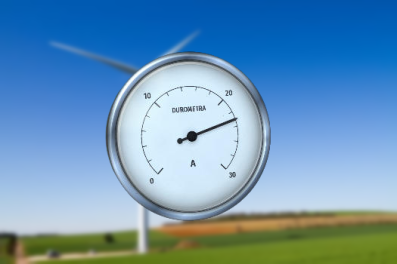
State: 23 A
